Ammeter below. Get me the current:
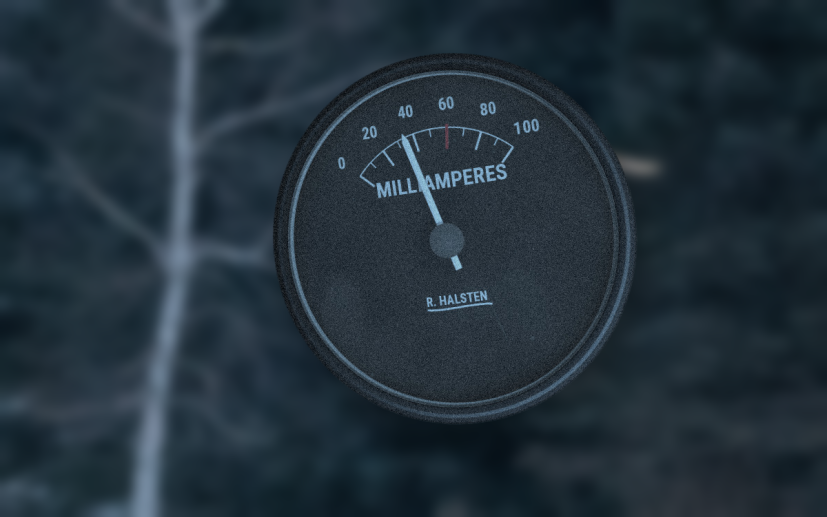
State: 35 mA
